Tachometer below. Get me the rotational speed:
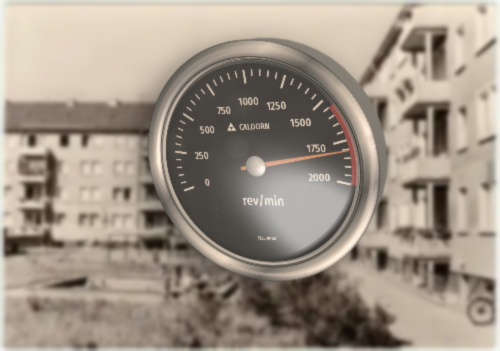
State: 1800 rpm
